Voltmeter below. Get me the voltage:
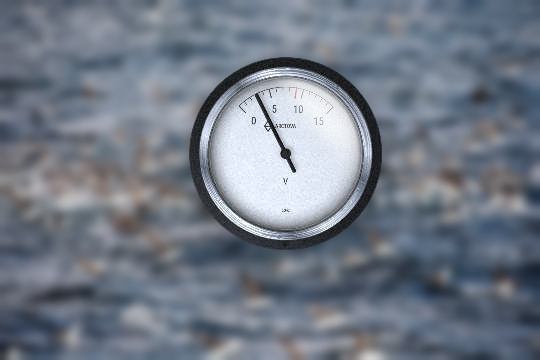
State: 3 V
